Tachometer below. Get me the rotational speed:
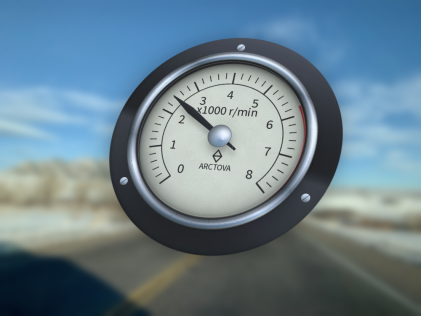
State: 2400 rpm
